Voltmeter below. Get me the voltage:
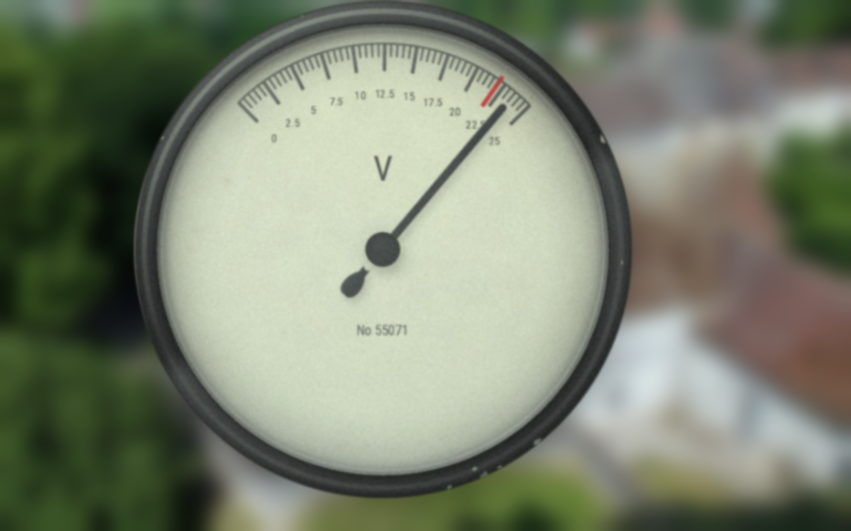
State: 23.5 V
